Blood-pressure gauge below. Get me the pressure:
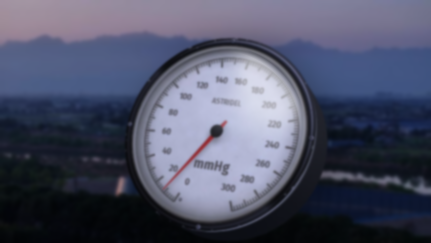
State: 10 mmHg
